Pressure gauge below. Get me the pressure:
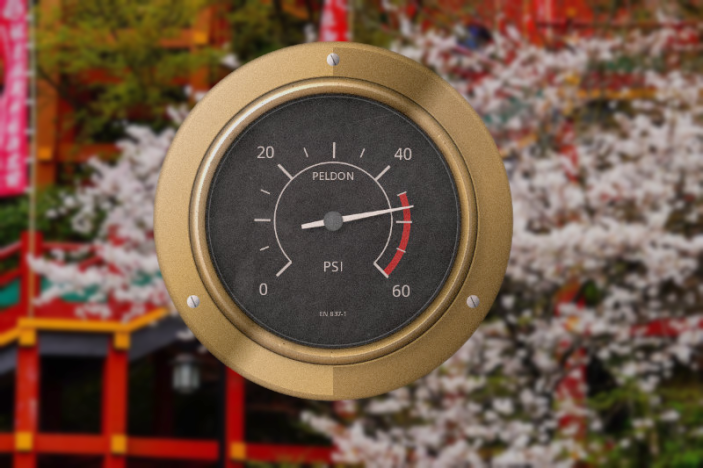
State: 47.5 psi
